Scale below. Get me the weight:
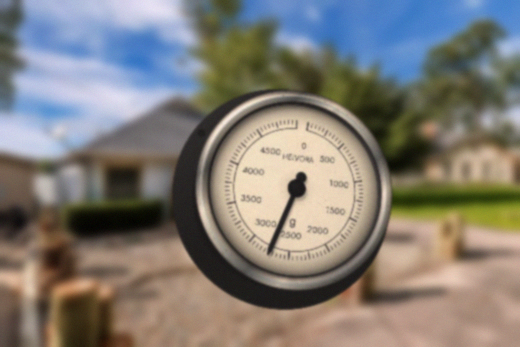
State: 2750 g
